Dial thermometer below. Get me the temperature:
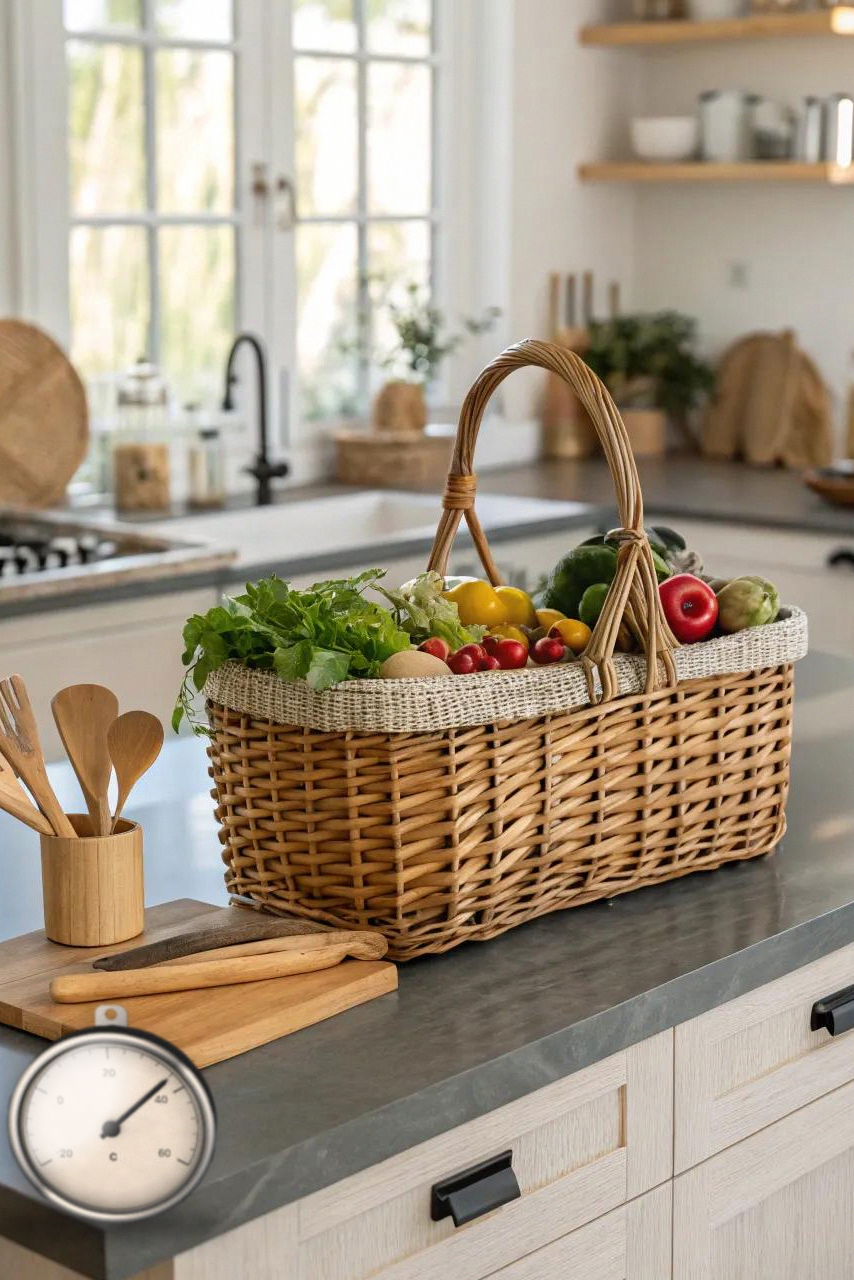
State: 36 °C
